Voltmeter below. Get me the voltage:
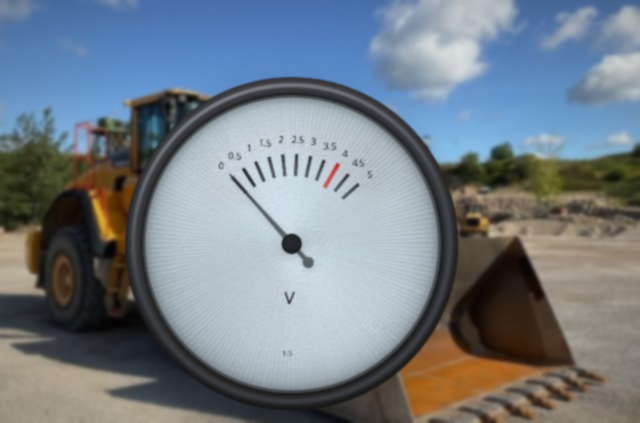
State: 0 V
